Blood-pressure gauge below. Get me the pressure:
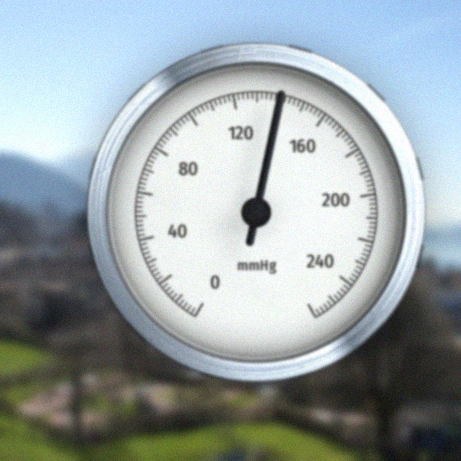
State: 140 mmHg
